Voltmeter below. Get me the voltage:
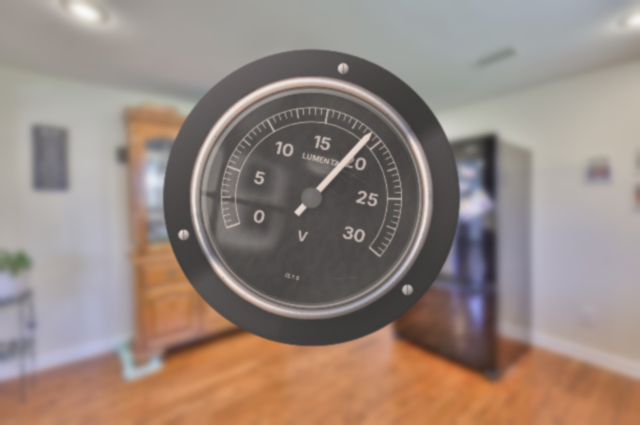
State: 19 V
